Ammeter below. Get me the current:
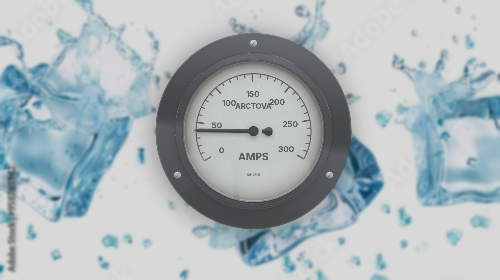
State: 40 A
